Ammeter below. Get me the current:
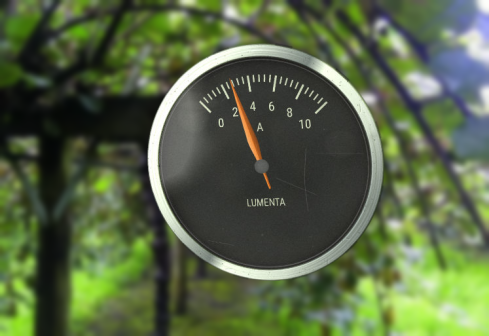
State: 2.8 A
